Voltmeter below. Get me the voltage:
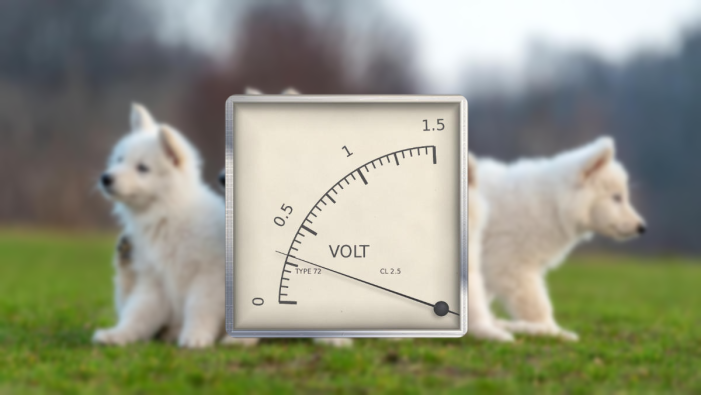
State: 0.3 V
